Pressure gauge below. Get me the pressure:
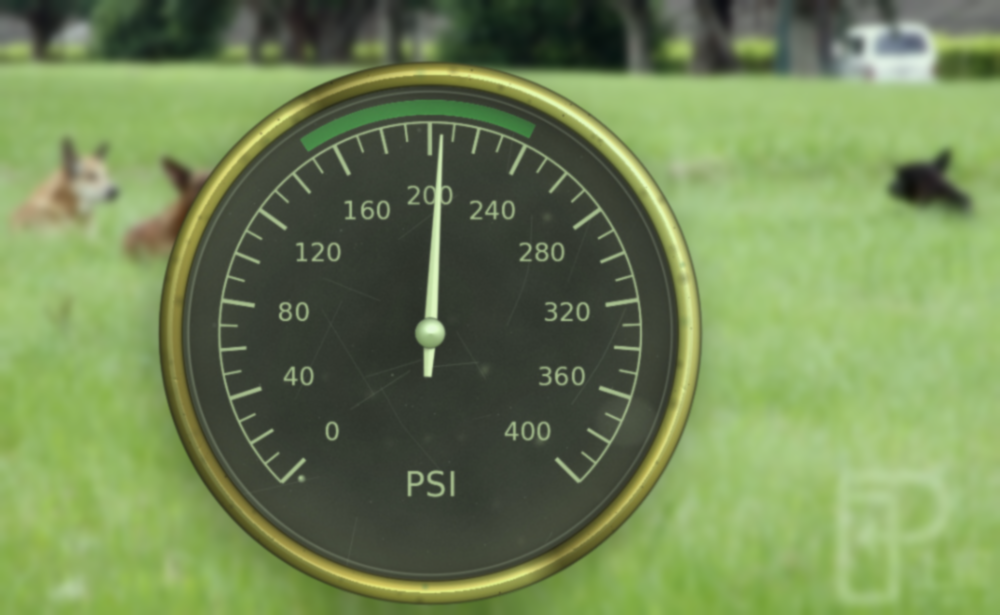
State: 205 psi
